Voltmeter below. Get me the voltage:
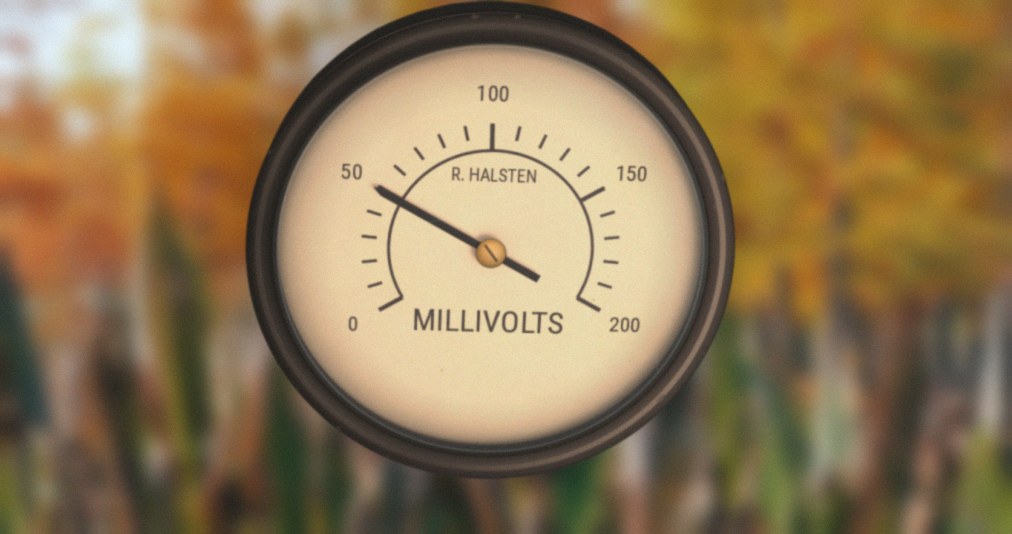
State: 50 mV
